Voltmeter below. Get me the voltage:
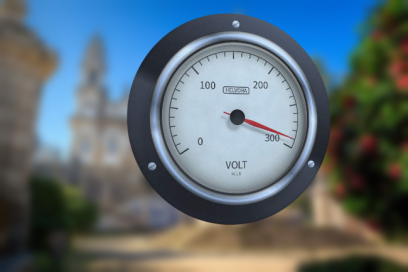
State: 290 V
